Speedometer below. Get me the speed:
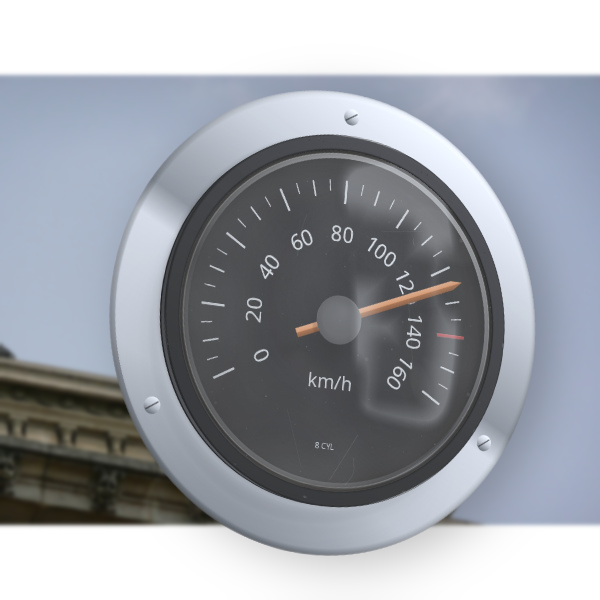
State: 125 km/h
